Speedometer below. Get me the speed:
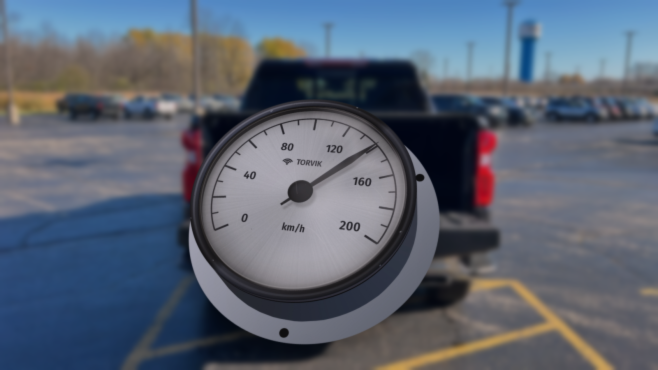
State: 140 km/h
